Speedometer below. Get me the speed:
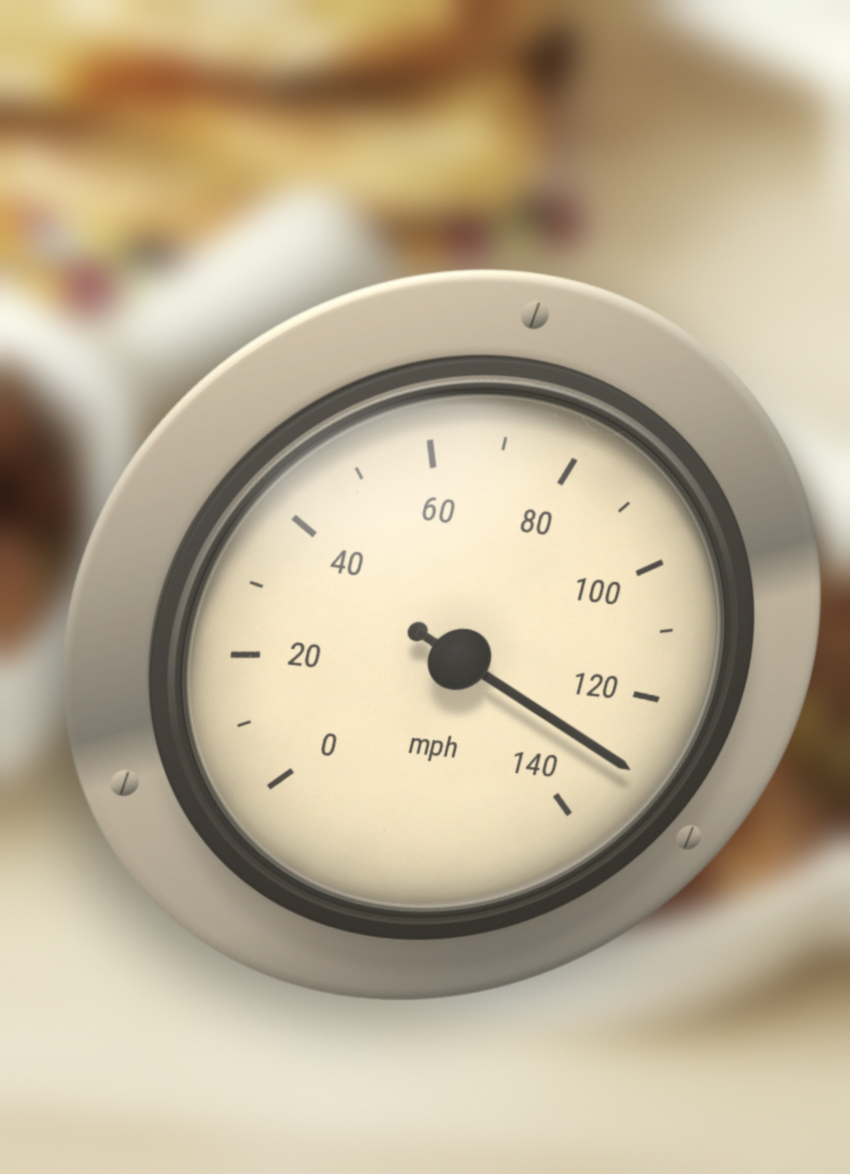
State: 130 mph
